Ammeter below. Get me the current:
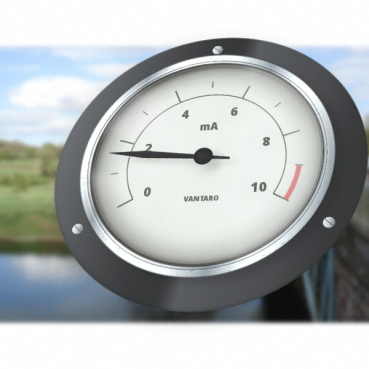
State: 1.5 mA
